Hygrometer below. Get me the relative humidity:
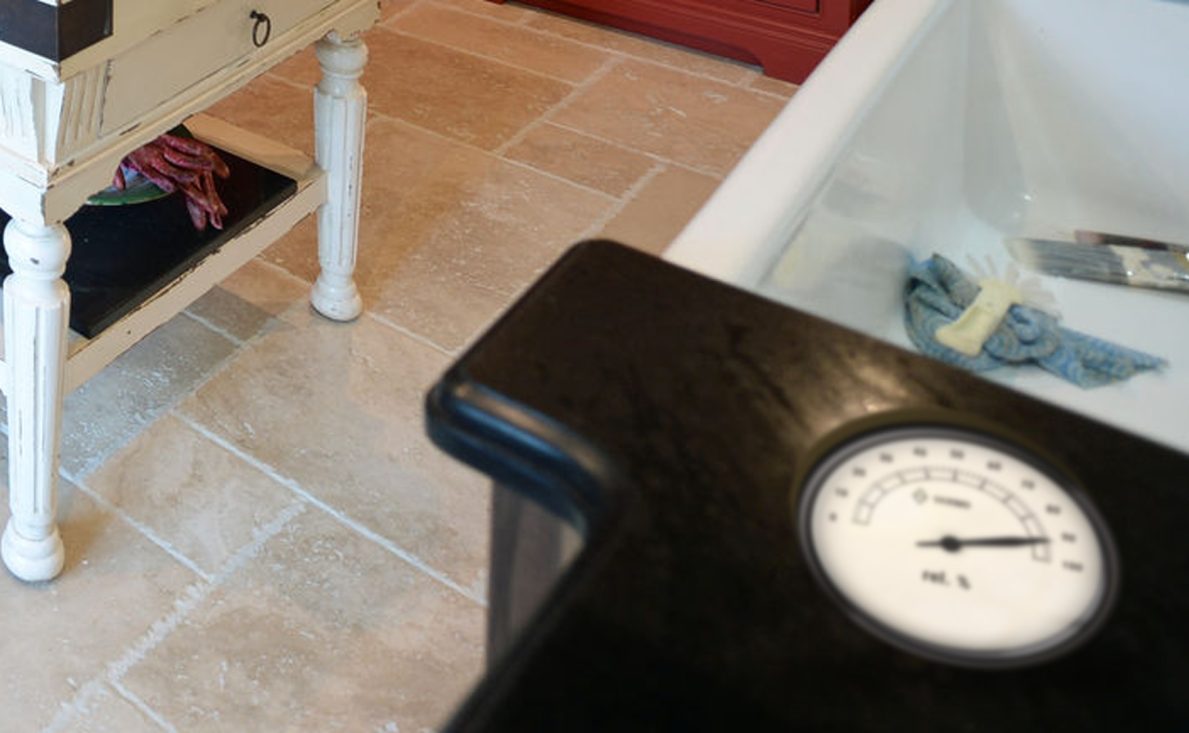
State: 90 %
